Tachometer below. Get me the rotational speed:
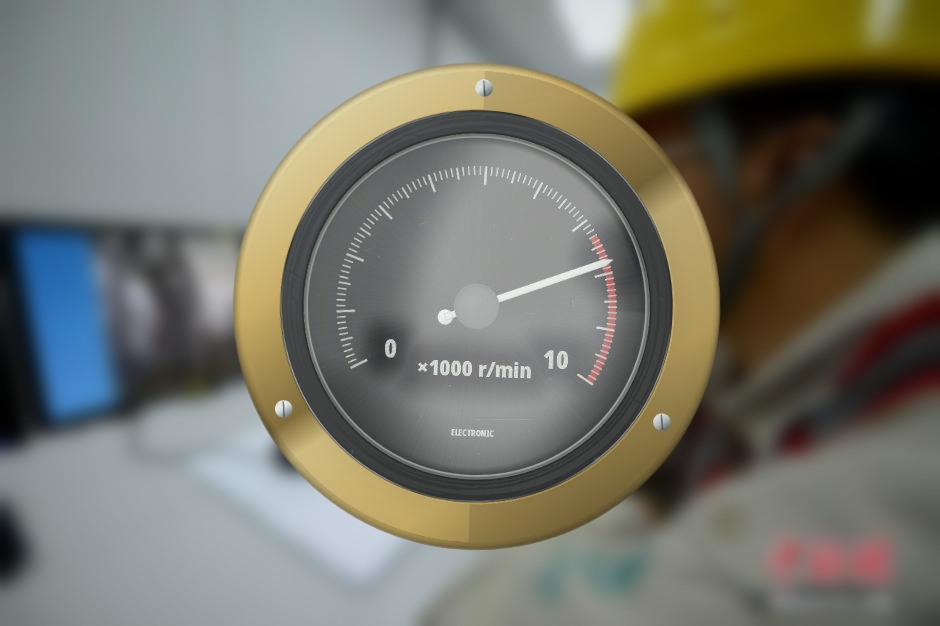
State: 7800 rpm
